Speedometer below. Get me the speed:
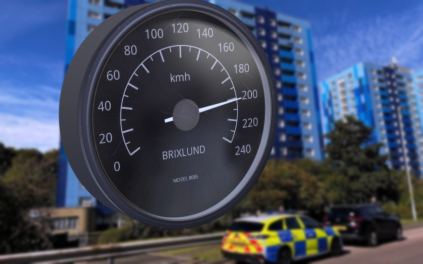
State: 200 km/h
